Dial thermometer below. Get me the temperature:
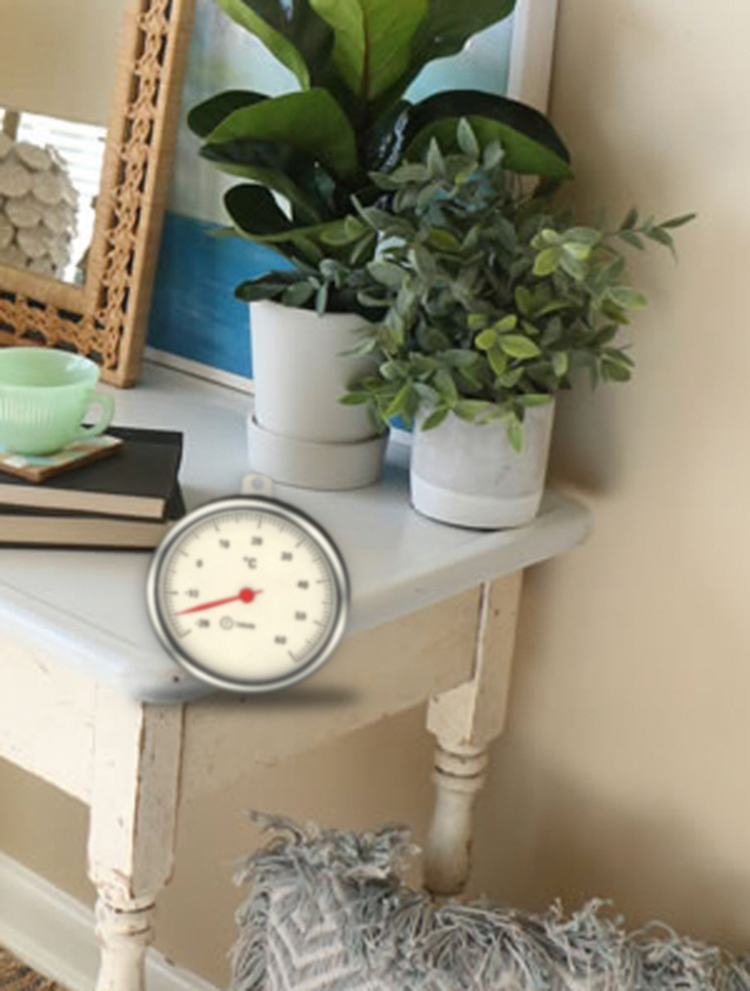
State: -15 °C
